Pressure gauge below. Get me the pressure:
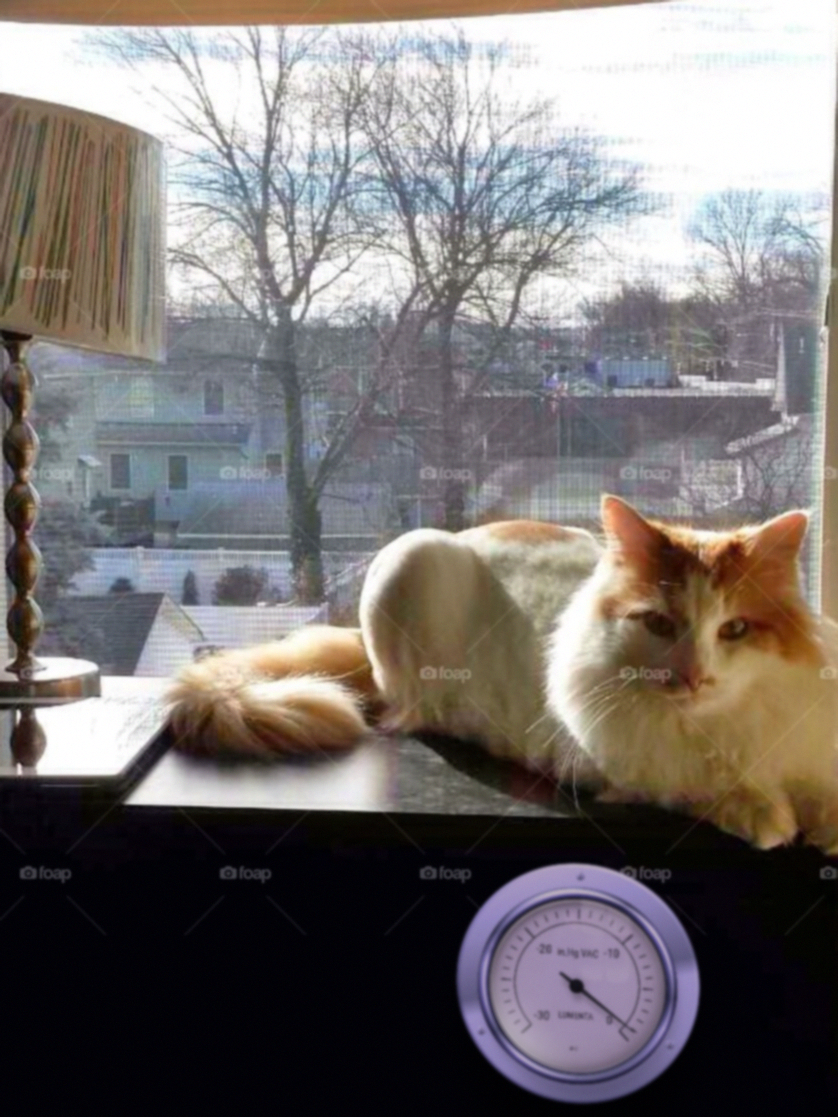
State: -1 inHg
